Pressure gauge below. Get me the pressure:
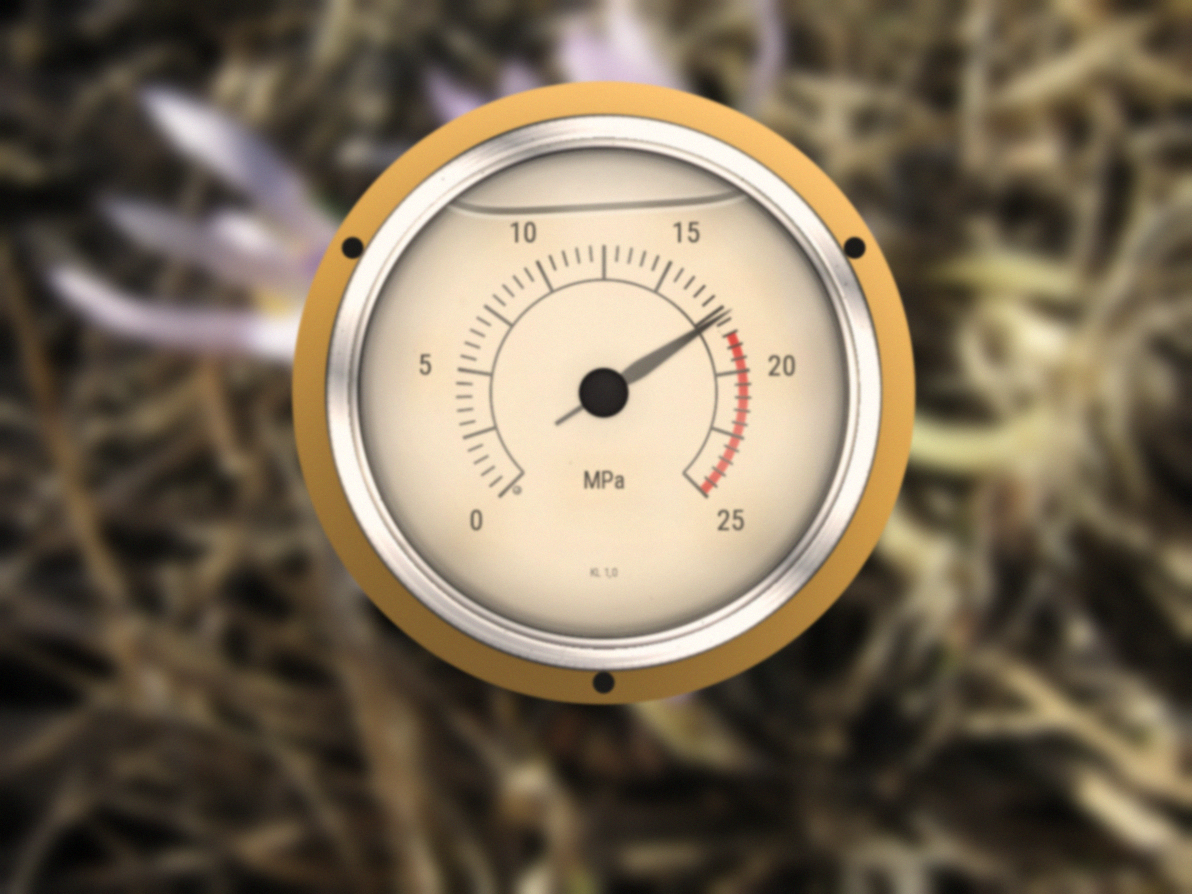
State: 17.75 MPa
